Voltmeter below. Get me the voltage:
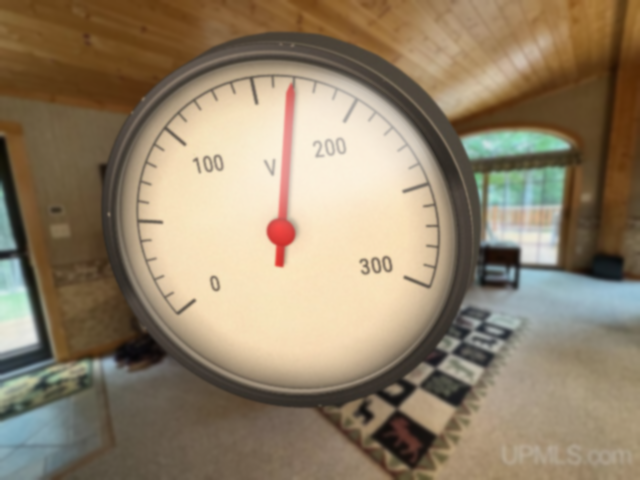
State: 170 V
